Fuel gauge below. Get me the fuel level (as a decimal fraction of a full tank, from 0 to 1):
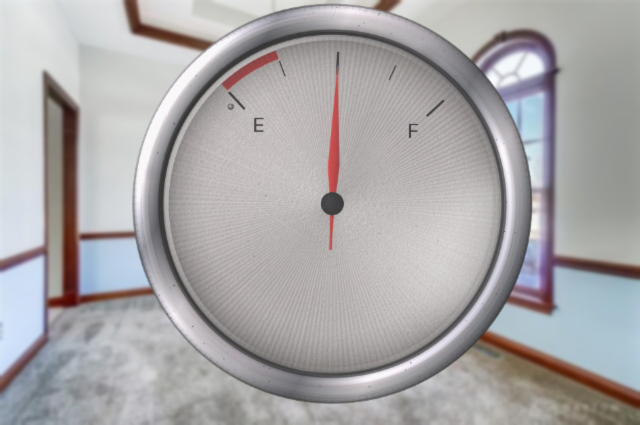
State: 0.5
